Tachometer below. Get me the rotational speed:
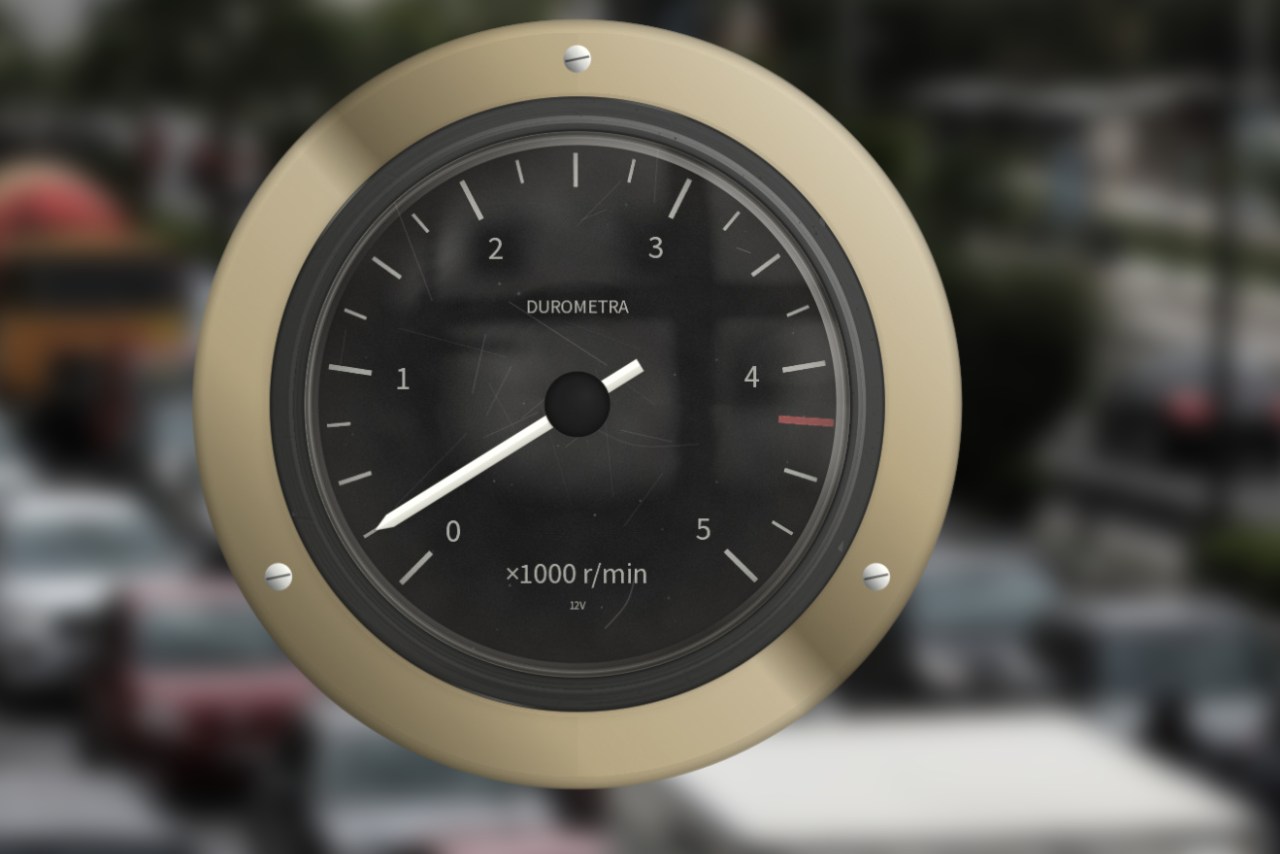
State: 250 rpm
